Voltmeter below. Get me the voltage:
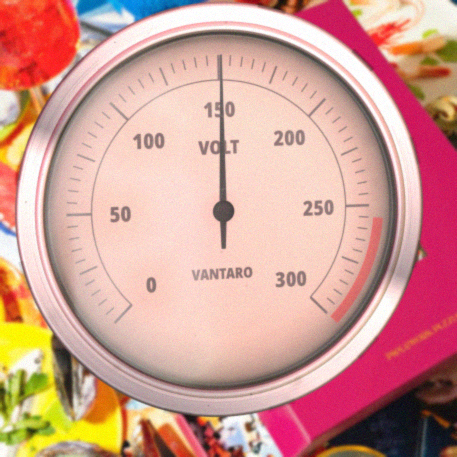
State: 150 V
